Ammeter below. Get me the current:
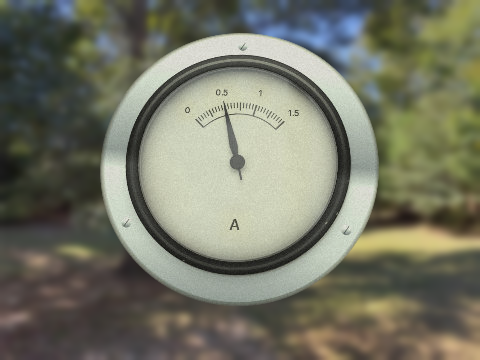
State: 0.5 A
